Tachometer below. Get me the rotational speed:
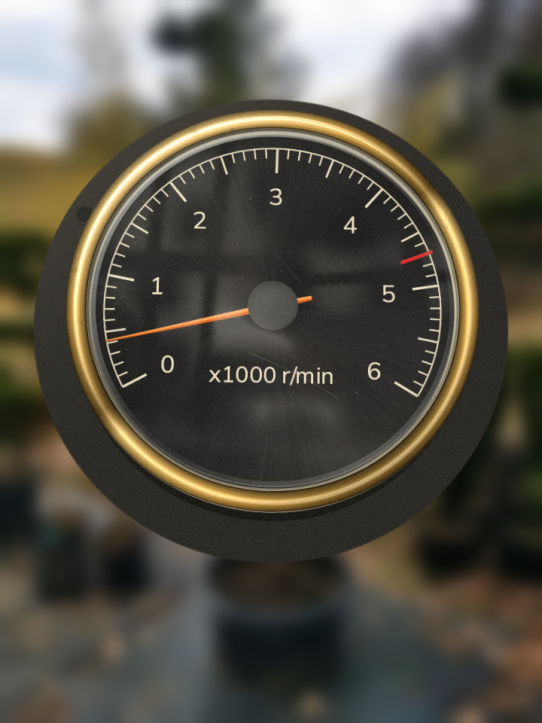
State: 400 rpm
